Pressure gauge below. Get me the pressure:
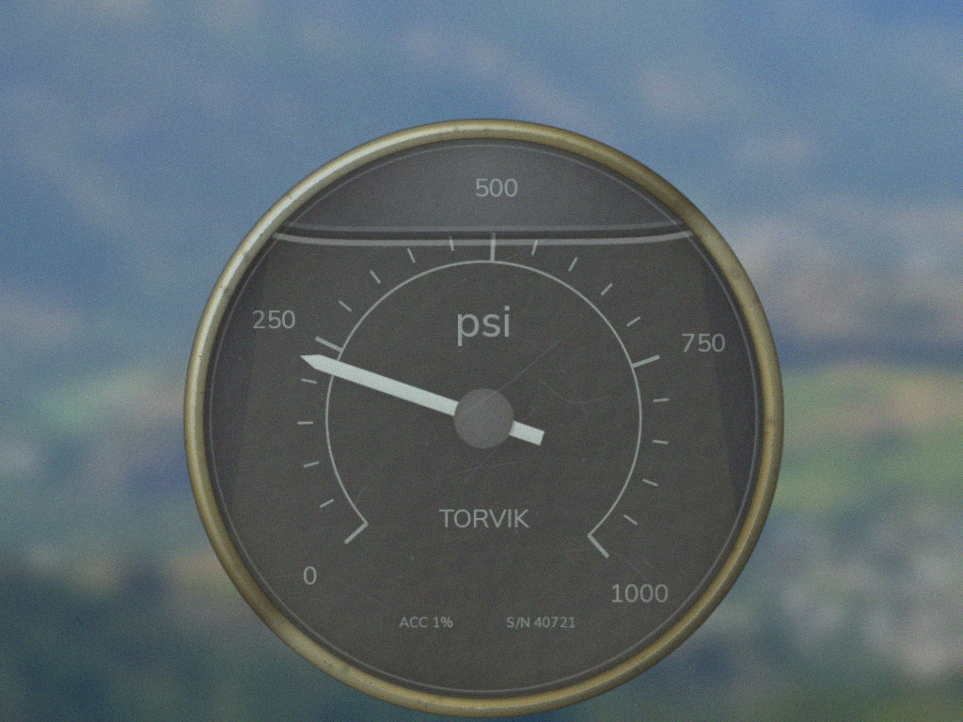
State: 225 psi
